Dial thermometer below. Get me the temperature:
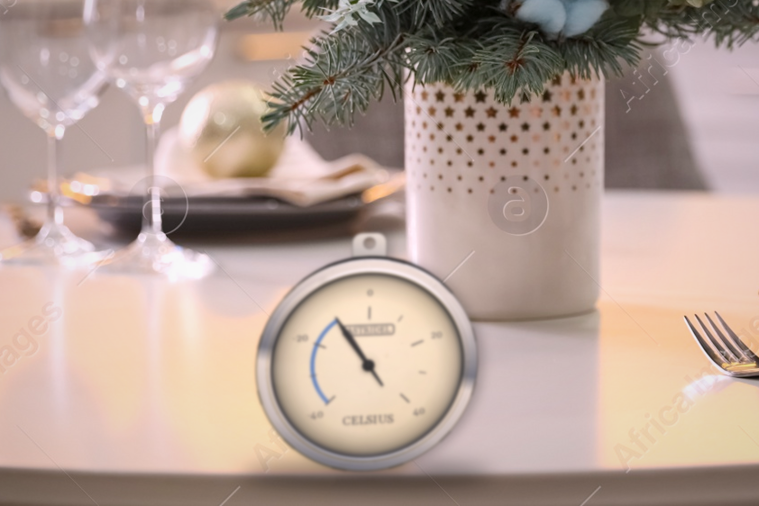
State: -10 °C
